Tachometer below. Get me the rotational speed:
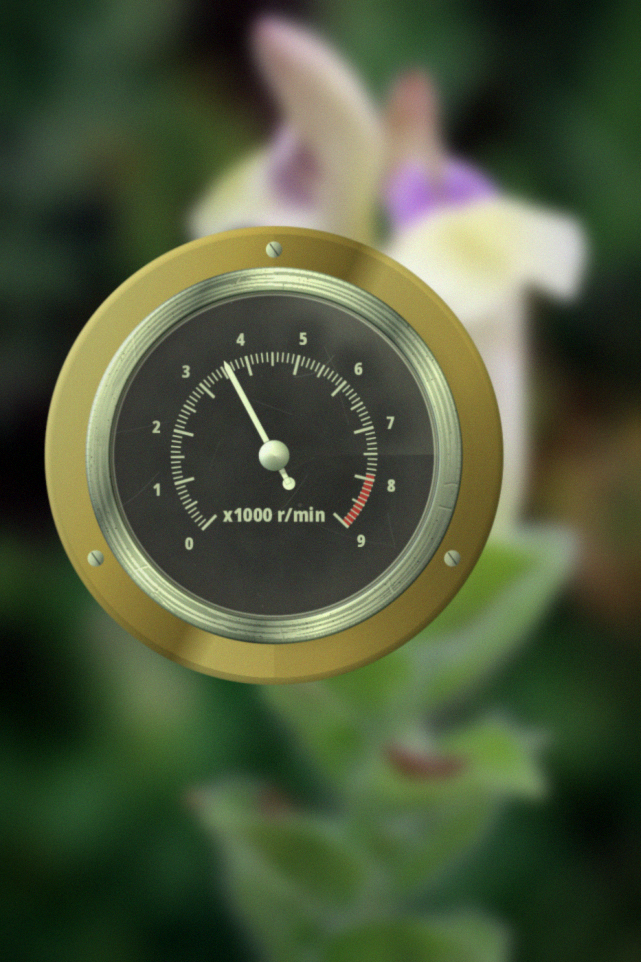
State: 3600 rpm
